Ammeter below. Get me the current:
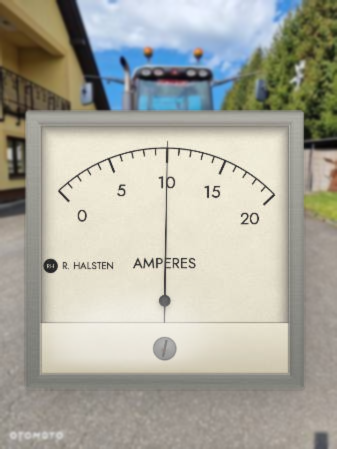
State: 10 A
